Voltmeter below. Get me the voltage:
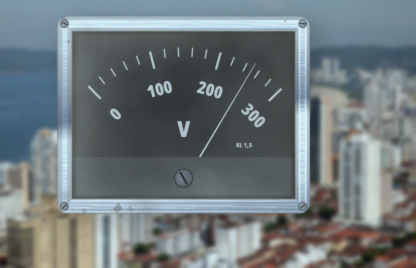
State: 250 V
